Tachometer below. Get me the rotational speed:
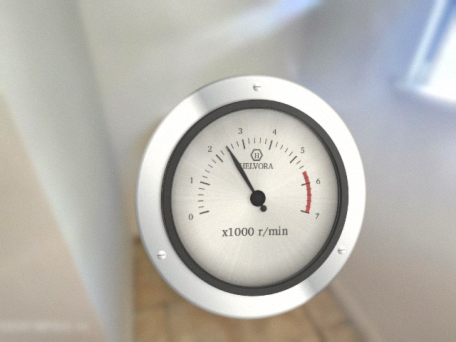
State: 2400 rpm
